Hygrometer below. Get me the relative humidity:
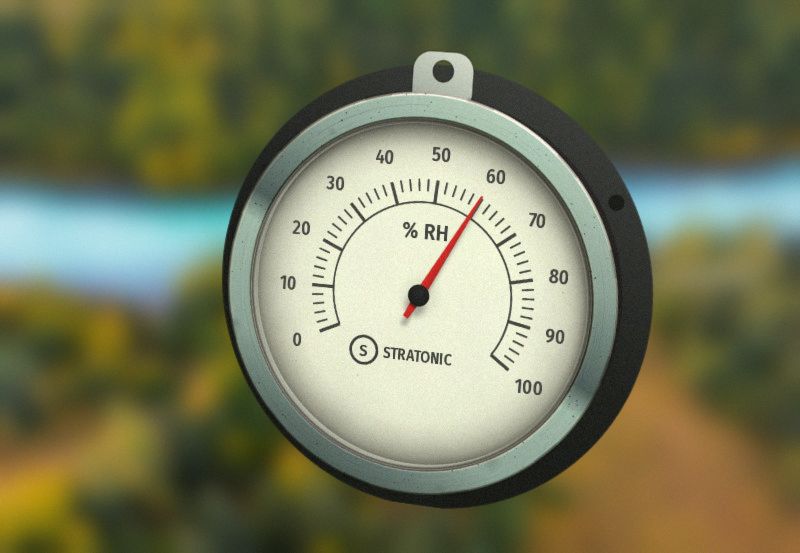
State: 60 %
